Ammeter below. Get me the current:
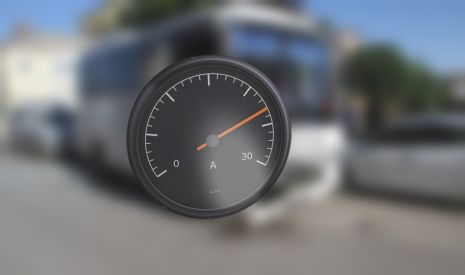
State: 23 A
